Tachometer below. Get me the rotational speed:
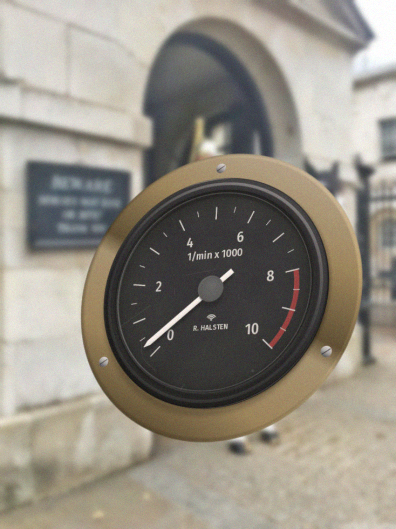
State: 250 rpm
